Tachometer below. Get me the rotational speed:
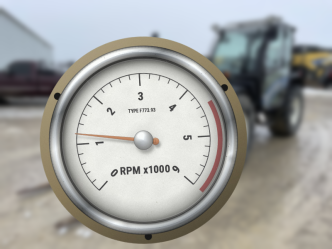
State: 1200 rpm
